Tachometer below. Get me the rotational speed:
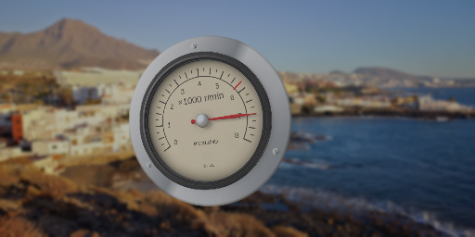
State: 7000 rpm
